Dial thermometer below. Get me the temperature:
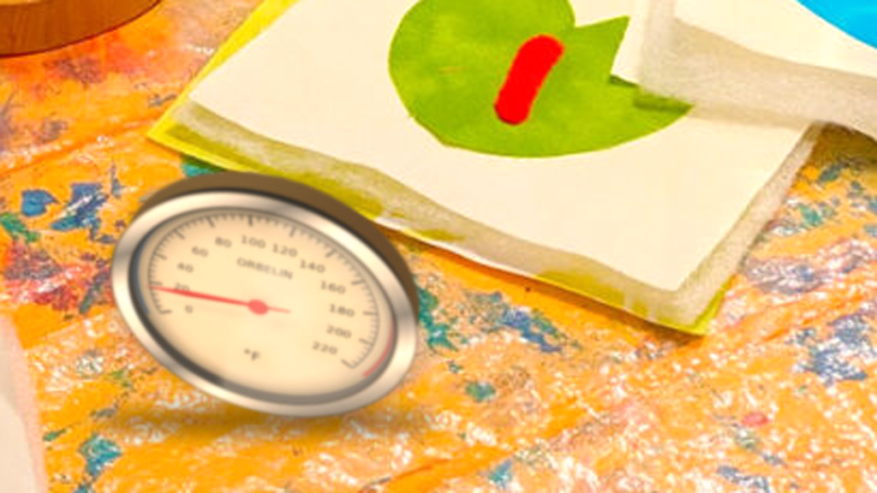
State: 20 °F
